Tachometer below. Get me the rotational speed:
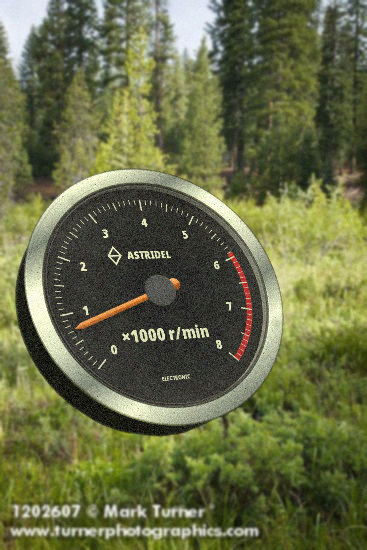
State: 700 rpm
